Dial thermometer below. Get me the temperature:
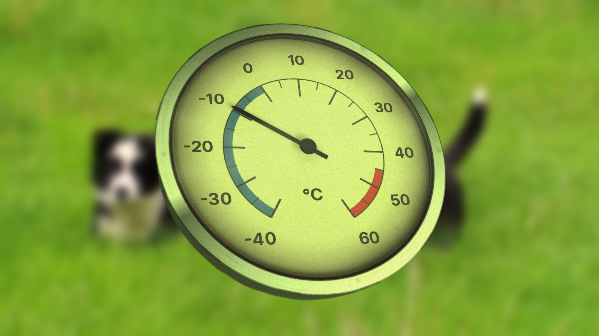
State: -10 °C
